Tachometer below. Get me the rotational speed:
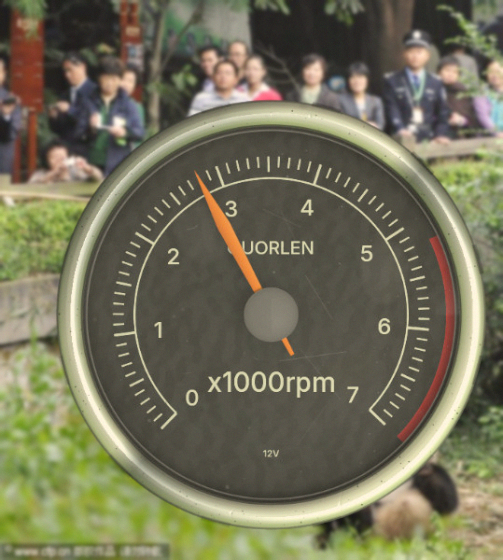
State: 2800 rpm
